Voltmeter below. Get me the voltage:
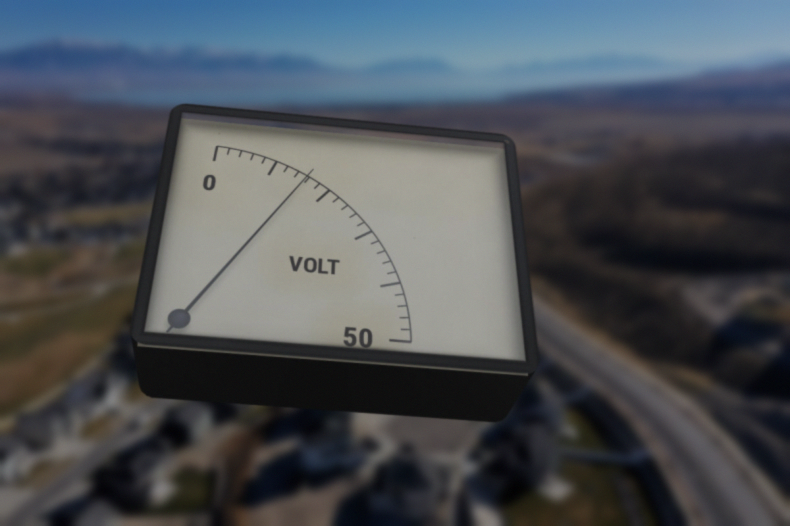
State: 16 V
